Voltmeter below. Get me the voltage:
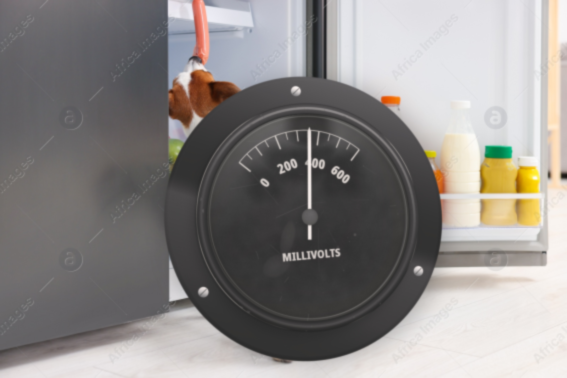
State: 350 mV
